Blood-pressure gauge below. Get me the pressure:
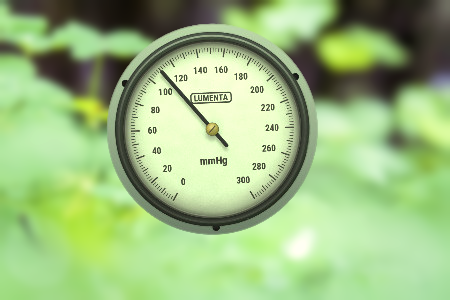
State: 110 mmHg
